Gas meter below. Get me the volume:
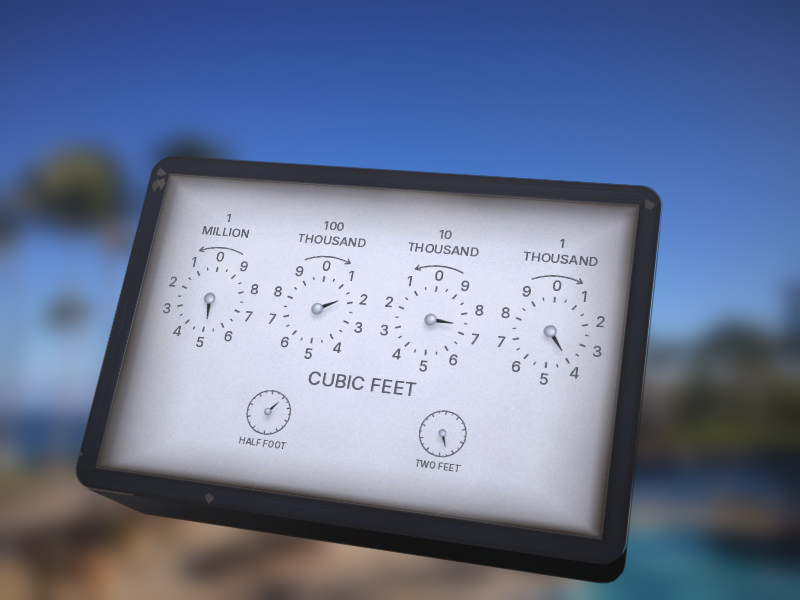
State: 517400 ft³
